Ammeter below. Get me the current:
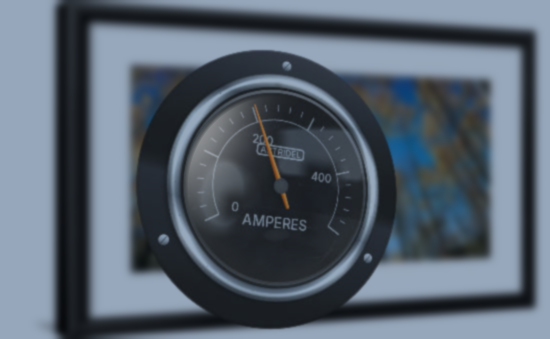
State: 200 A
